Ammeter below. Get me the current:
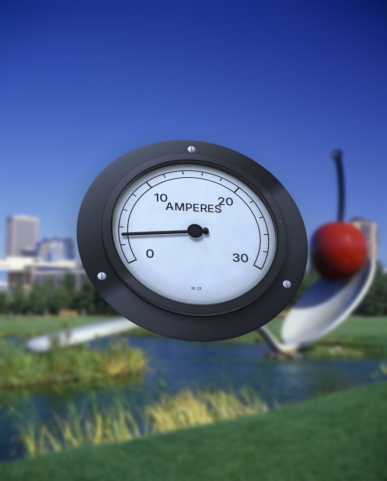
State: 3 A
